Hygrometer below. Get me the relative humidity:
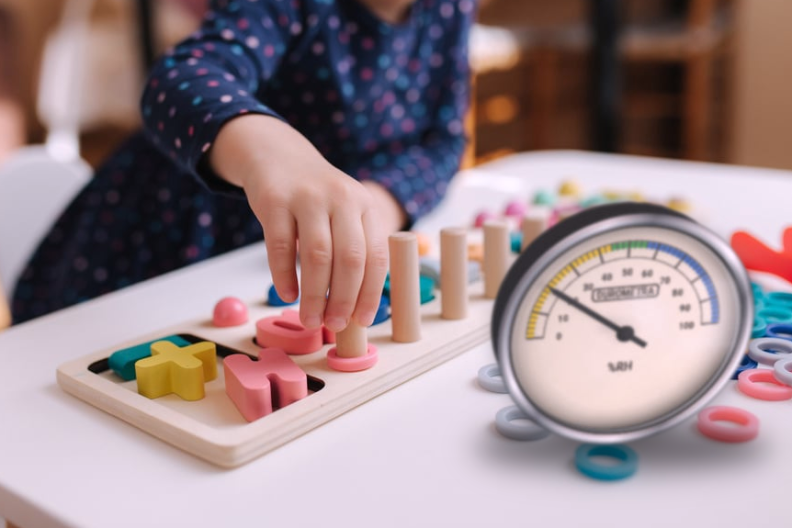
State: 20 %
